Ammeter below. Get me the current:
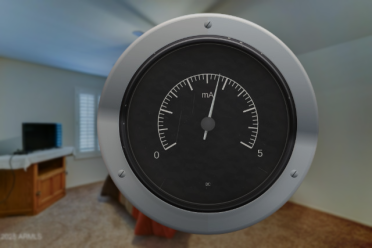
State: 2.8 mA
